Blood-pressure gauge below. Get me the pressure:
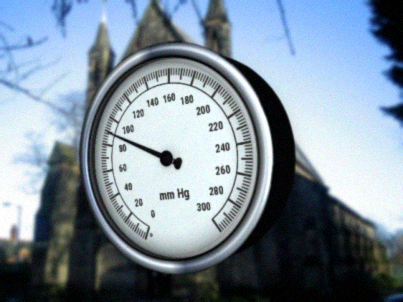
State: 90 mmHg
